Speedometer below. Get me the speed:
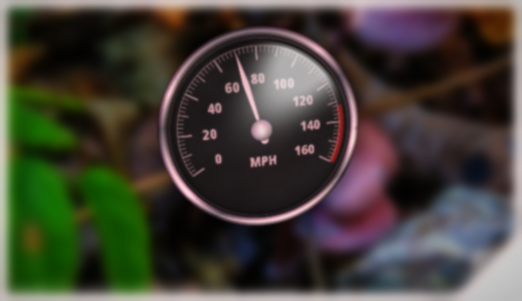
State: 70 mph
